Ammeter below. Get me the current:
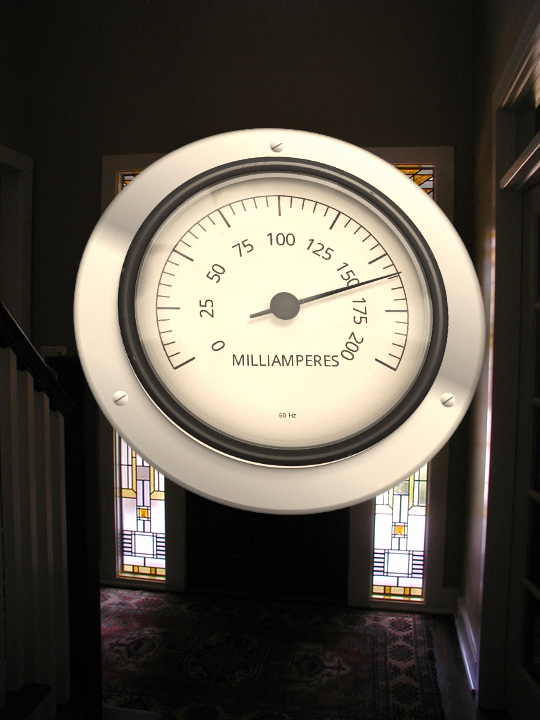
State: 160 mA
